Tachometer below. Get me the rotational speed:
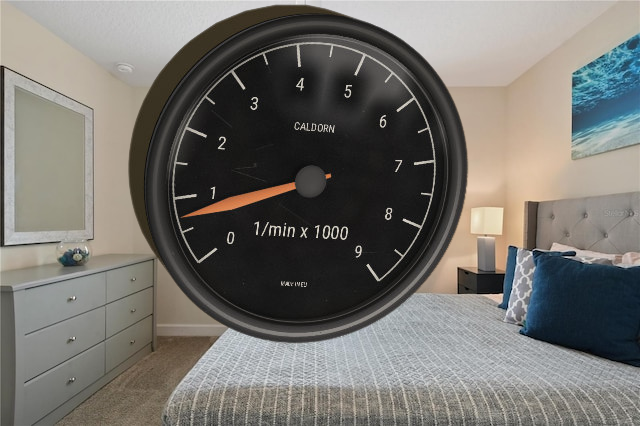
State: 750 rpm
